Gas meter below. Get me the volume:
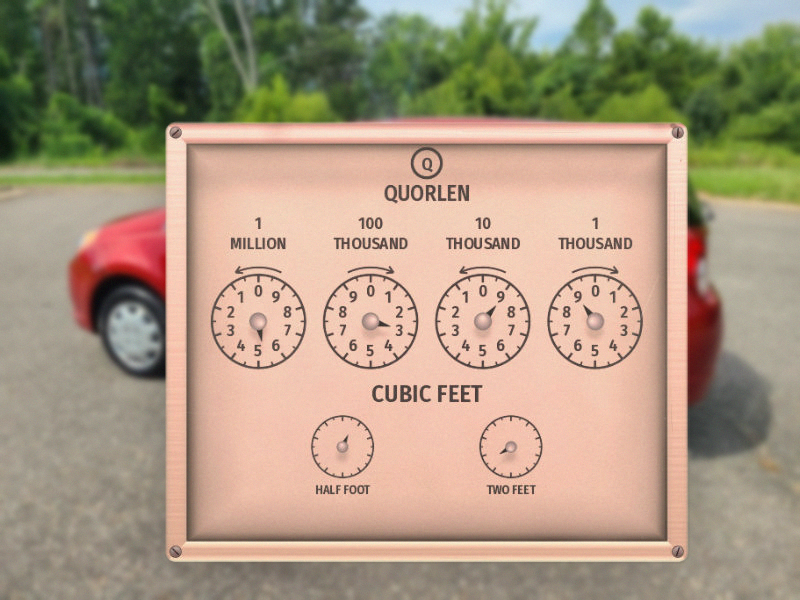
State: 528900 ft³
